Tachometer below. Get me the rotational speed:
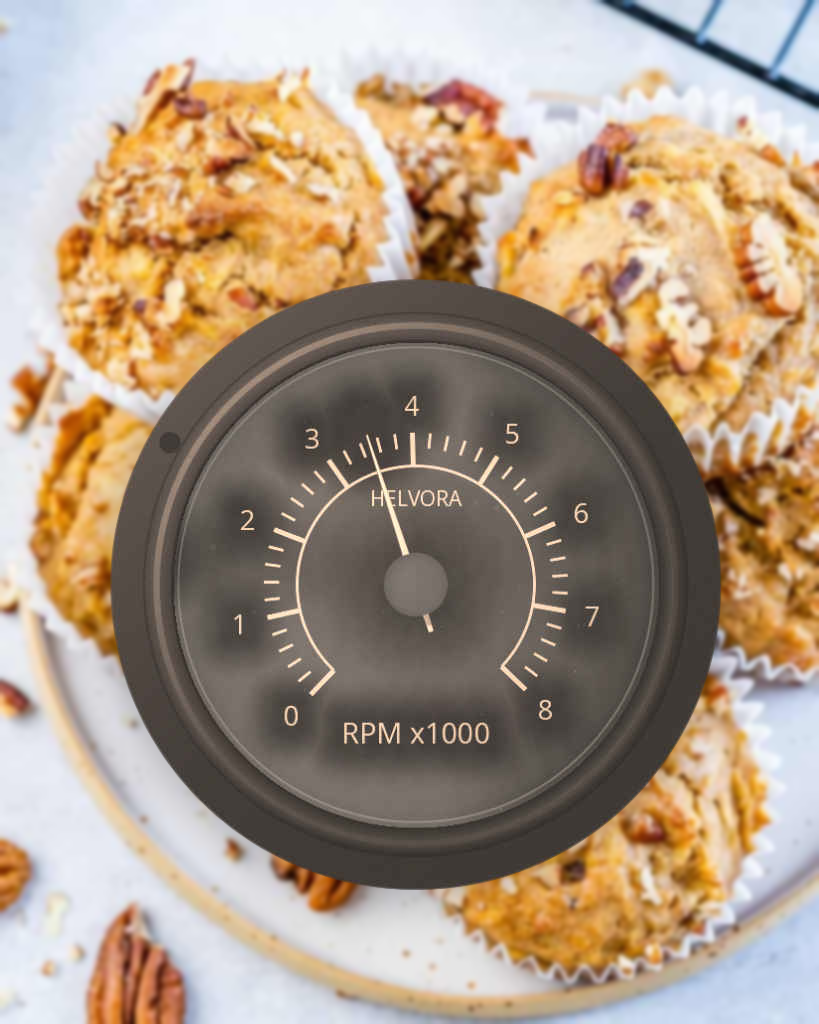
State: 3500 rpm
